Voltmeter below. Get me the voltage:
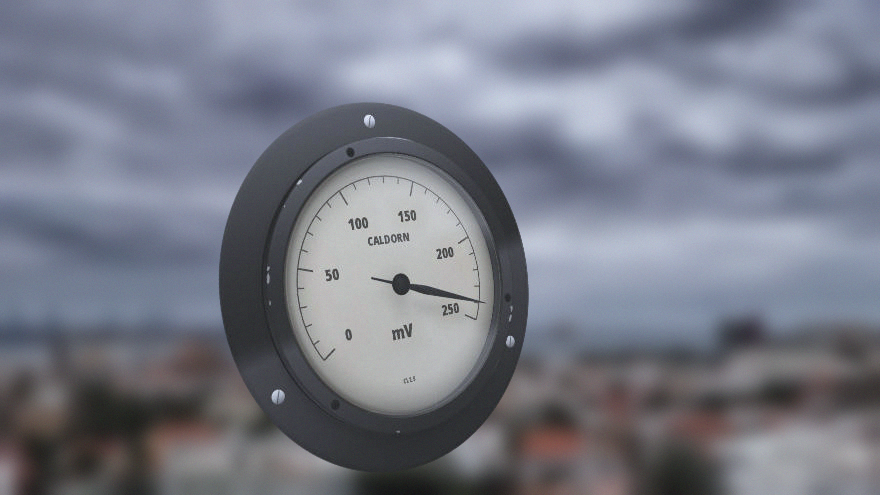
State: 240 mV
